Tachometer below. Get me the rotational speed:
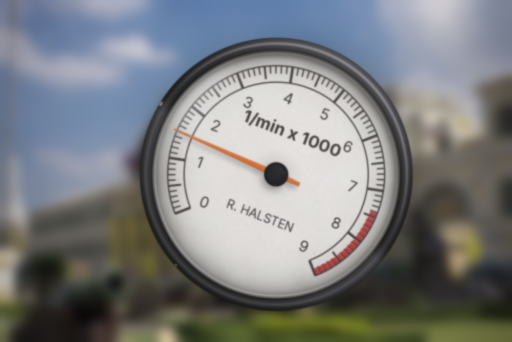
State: 1500 rpm
